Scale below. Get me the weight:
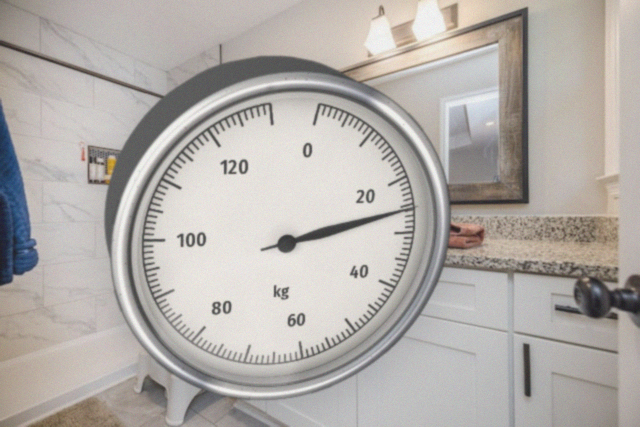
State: 25 kg
